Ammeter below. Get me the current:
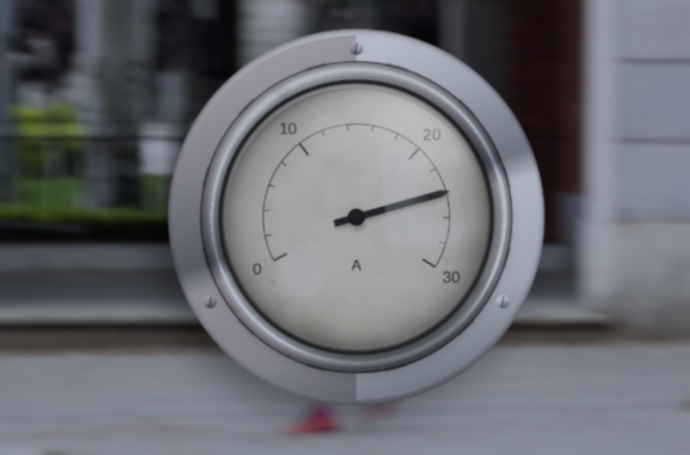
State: 24 A
